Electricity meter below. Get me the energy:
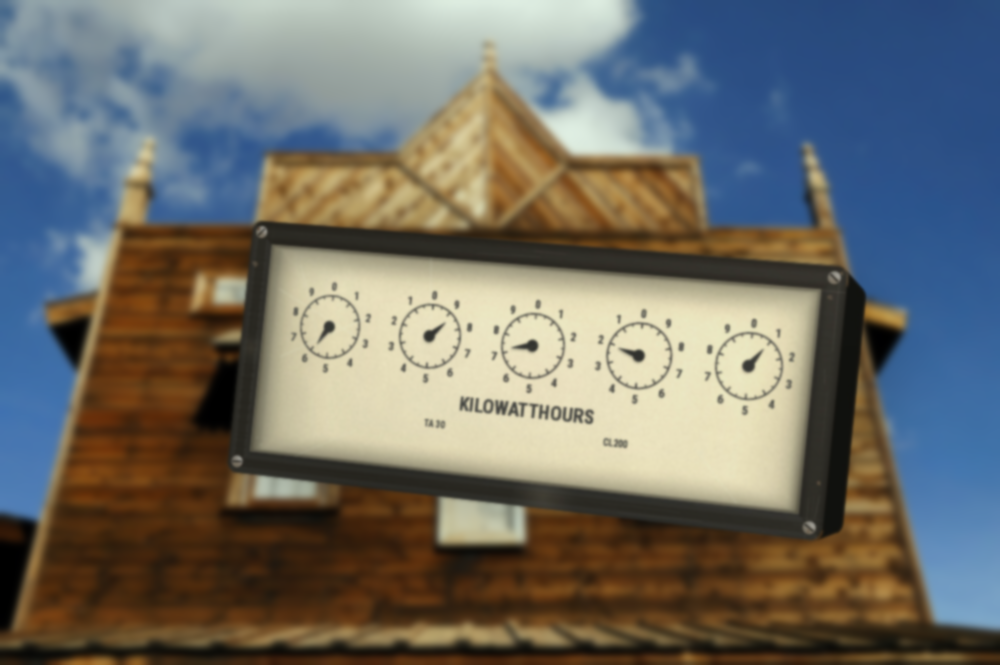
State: 58721 kWh
